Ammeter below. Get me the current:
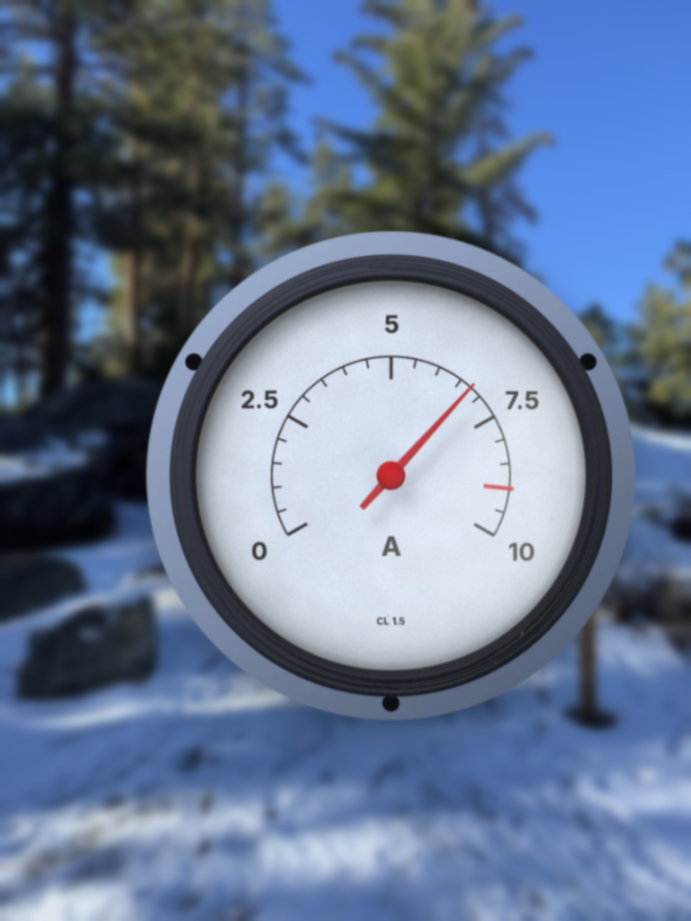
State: 6.75 A
